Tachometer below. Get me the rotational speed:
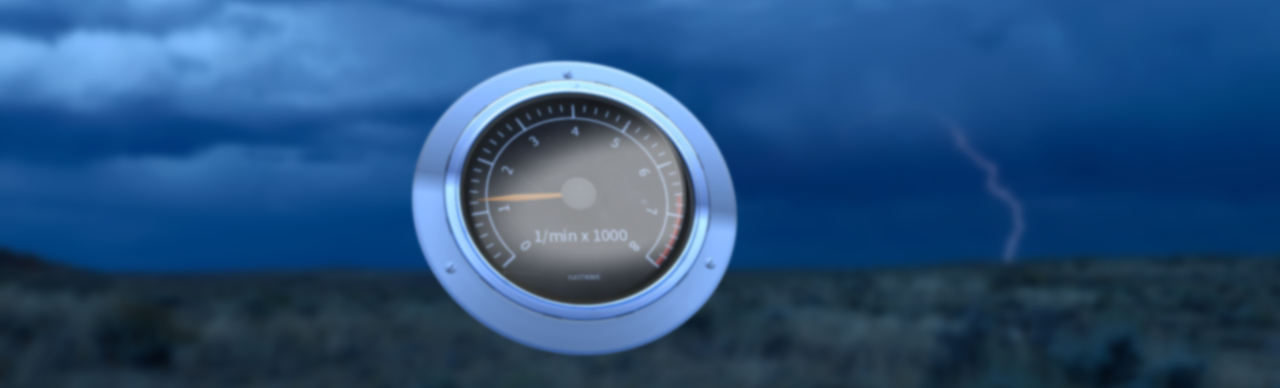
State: 1200 rpm
